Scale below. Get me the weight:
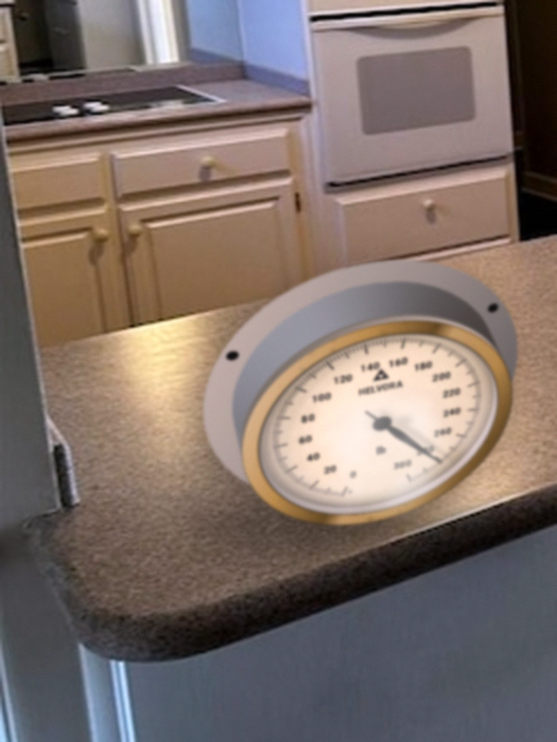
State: 280 lb
